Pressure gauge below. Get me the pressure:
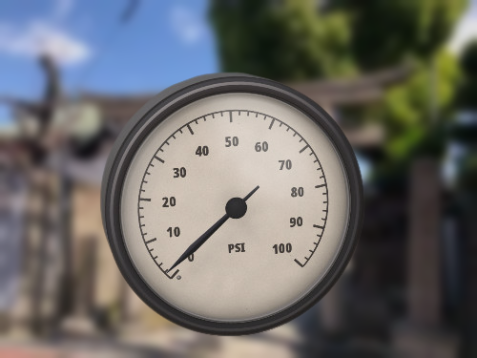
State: 2 psi
